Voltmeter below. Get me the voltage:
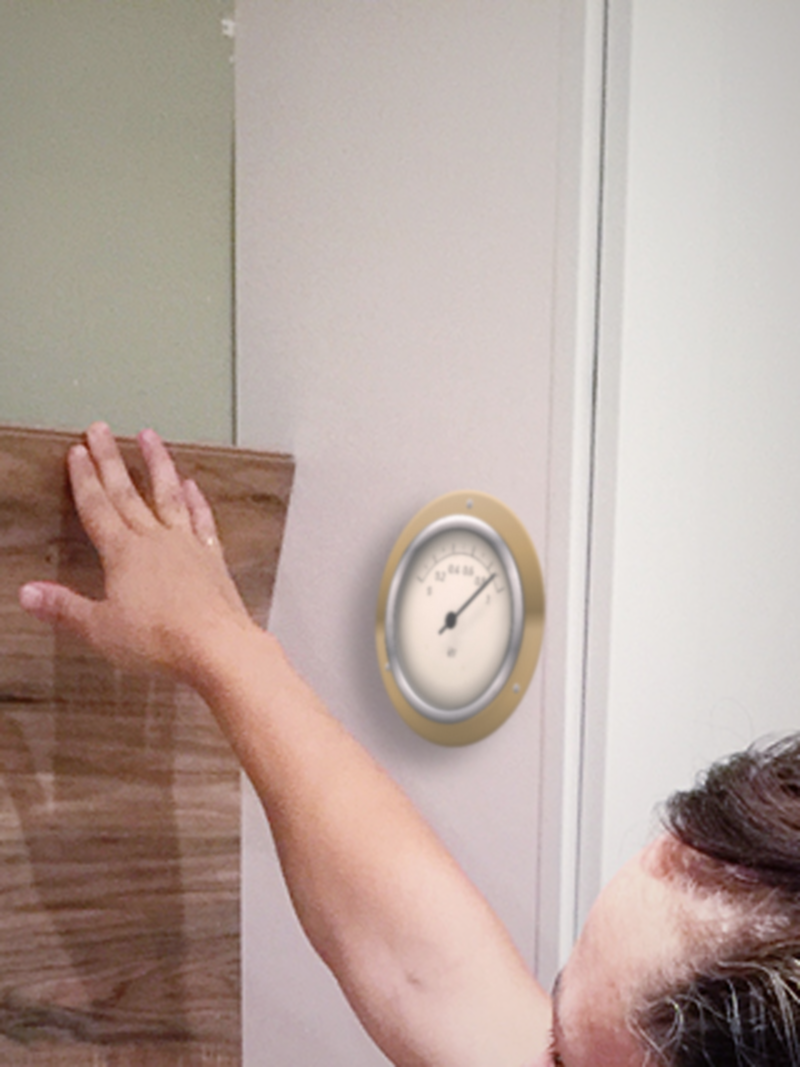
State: 0.9 kV
